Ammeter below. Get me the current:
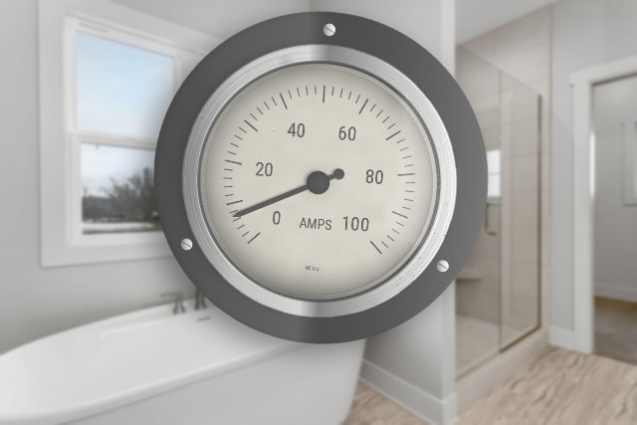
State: 7 A
